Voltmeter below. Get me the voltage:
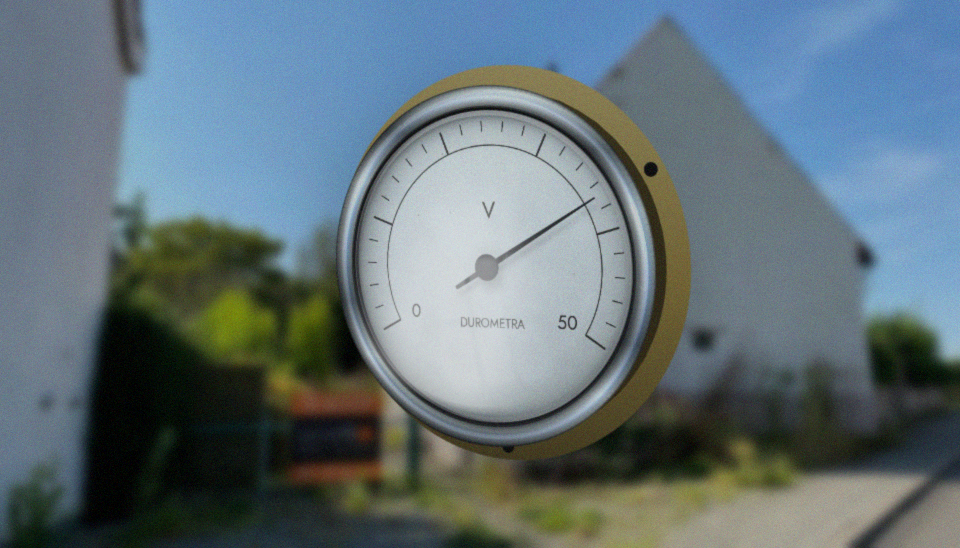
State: 37 V
